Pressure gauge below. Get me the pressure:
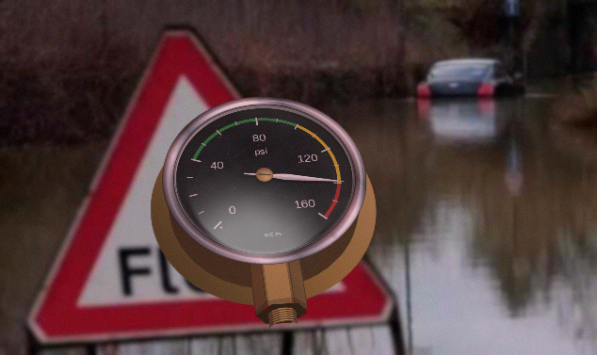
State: 140 psi
